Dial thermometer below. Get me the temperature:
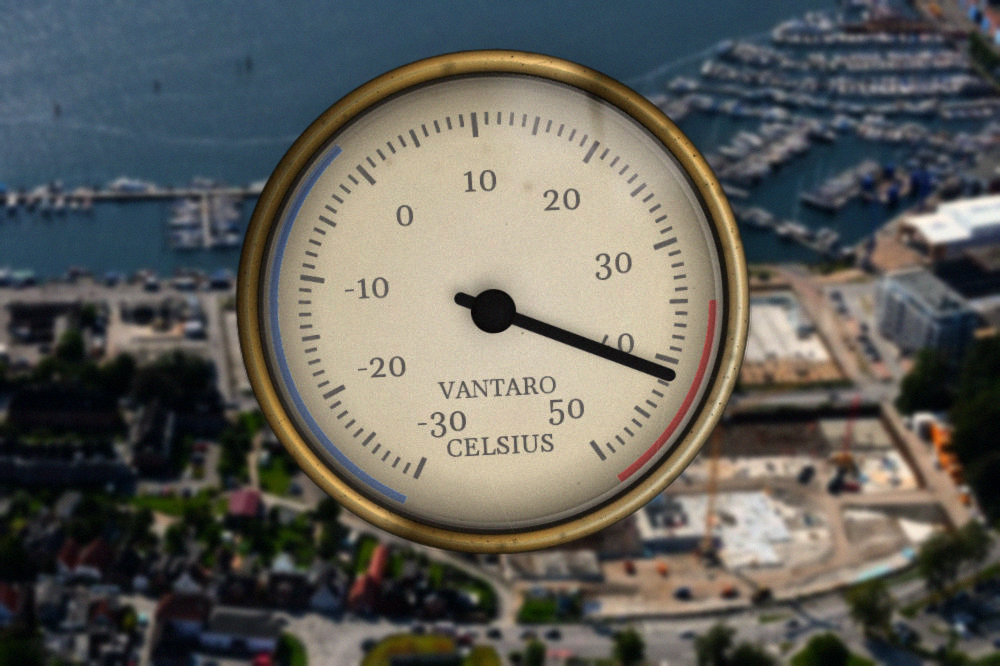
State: 41 °C
